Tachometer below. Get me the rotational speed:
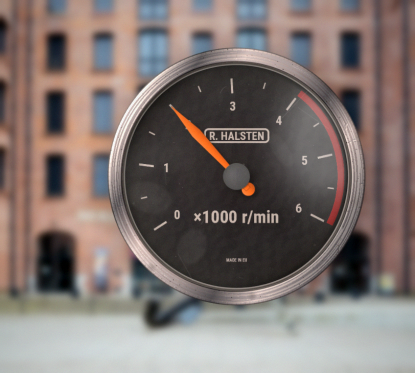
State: 2000 rpm
